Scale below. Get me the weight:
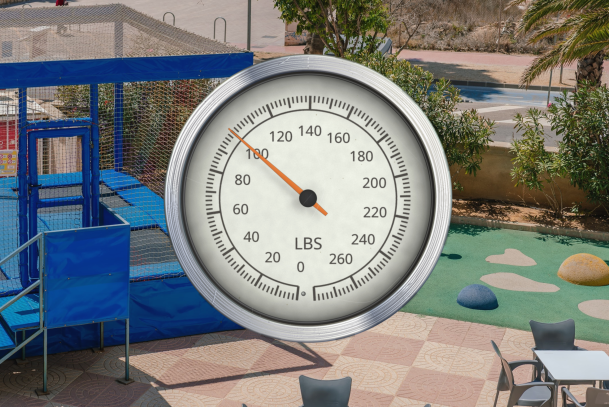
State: 100 lb
